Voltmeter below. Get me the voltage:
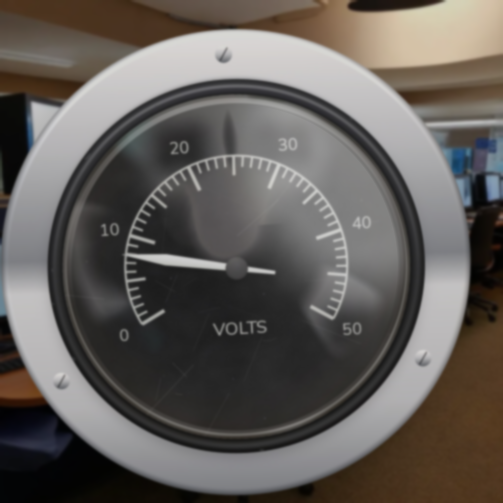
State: 8 V
